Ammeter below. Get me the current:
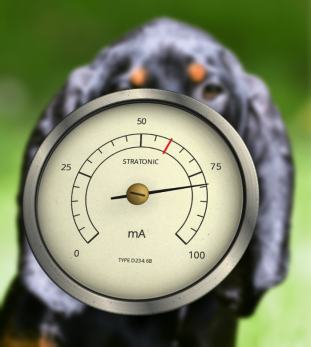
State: 80 mA
